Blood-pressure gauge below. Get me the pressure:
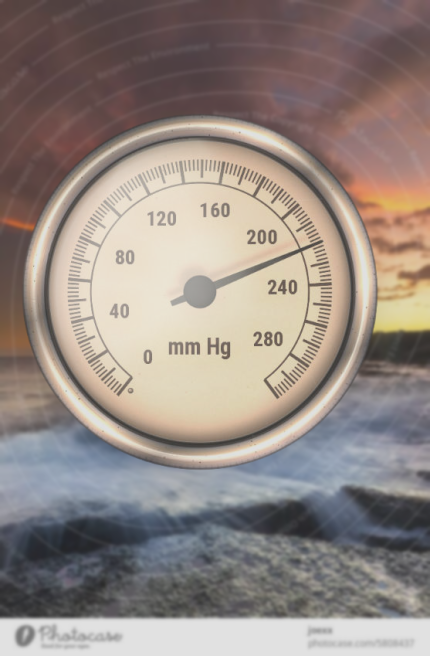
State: 220 mmHg
